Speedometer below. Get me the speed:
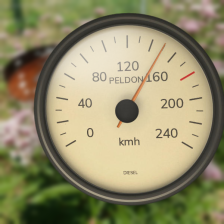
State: 150 km/h
